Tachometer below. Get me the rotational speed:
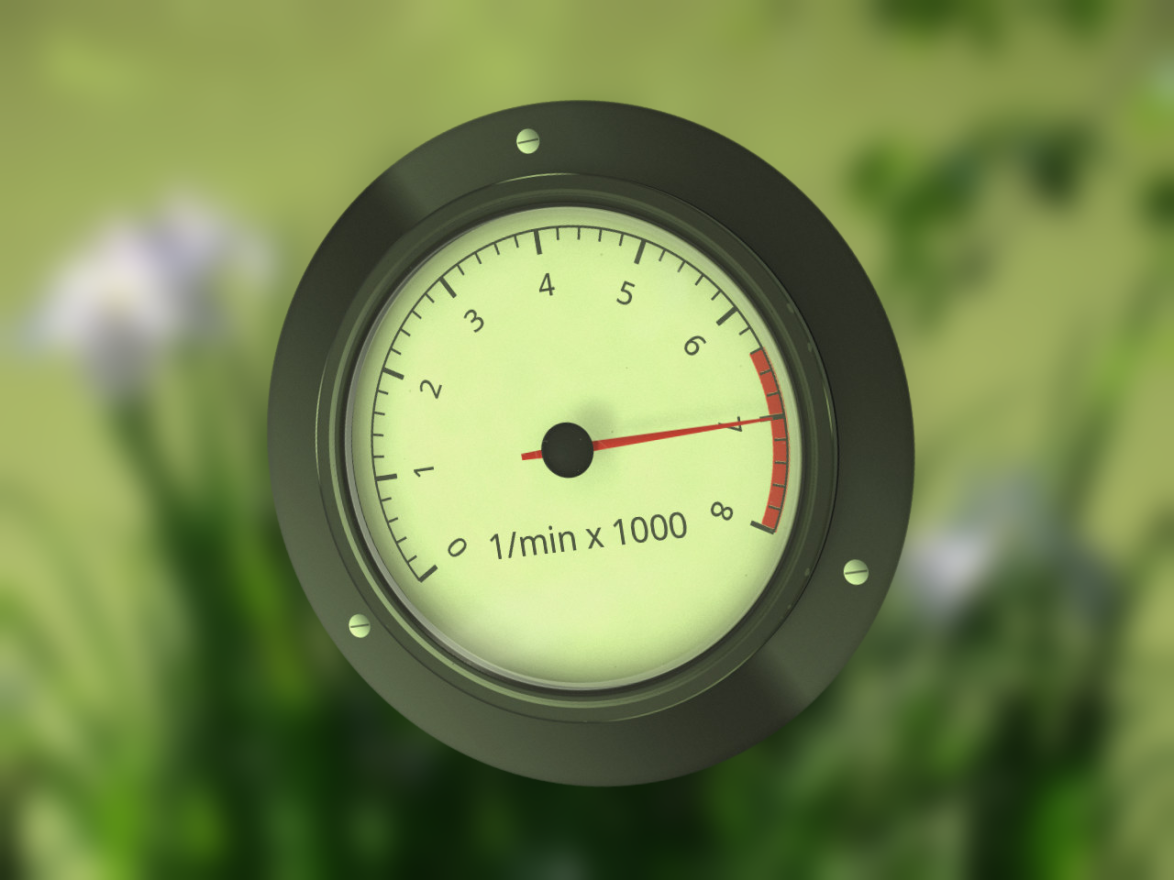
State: 7000 rpm
